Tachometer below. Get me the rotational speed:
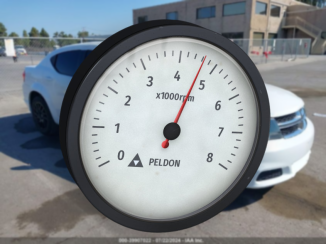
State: 4600 rpm
